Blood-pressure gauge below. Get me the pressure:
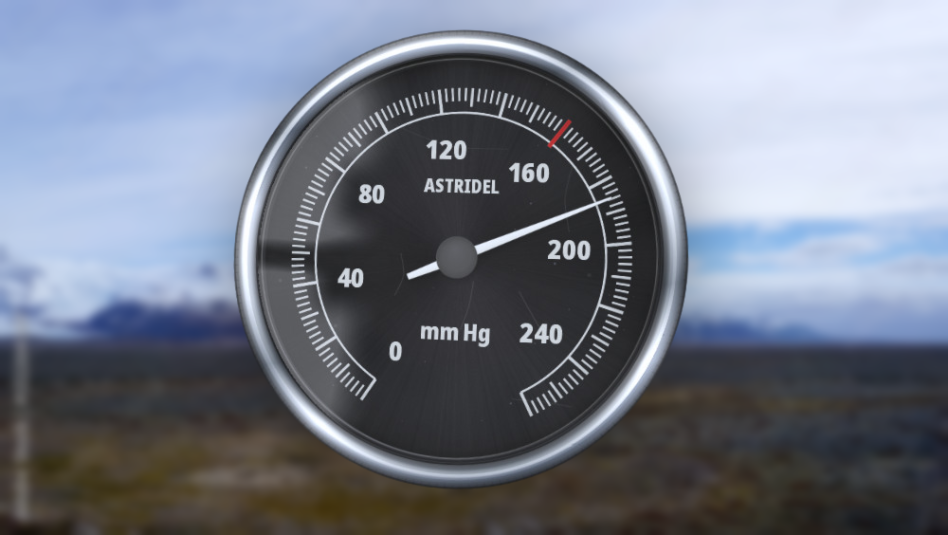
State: 186 mmHg
